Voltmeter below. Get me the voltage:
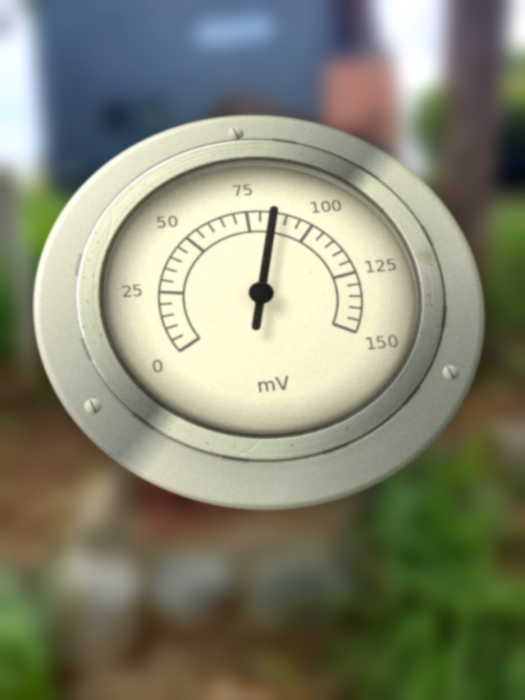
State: 85 mV
